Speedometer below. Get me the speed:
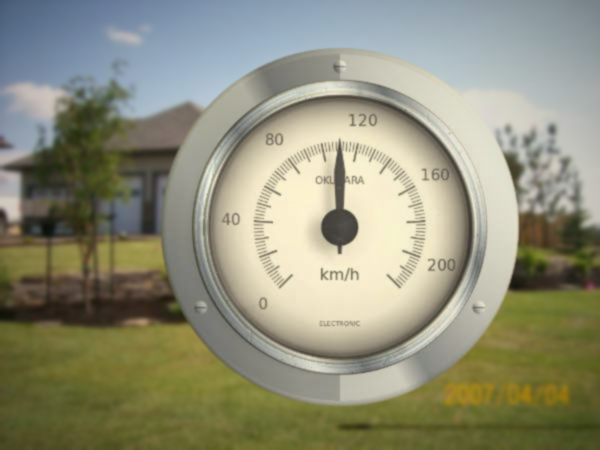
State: 110 km/h
